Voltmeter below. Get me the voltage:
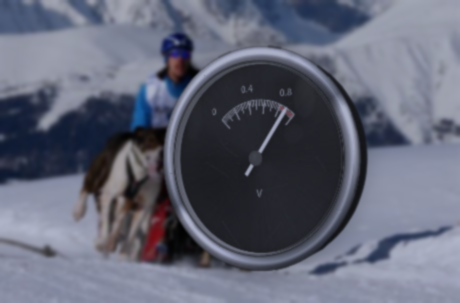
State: 0.9 V
